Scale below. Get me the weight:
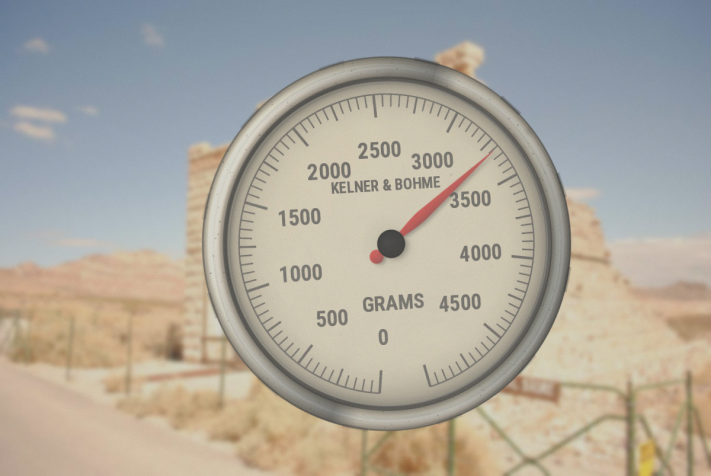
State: 3300 g
